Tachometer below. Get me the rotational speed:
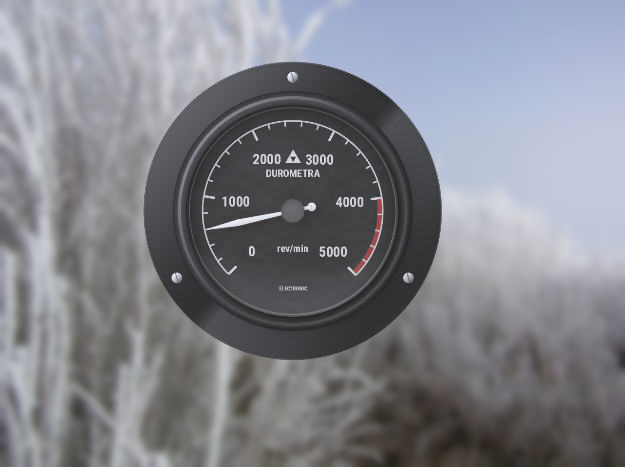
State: 600 rpm
